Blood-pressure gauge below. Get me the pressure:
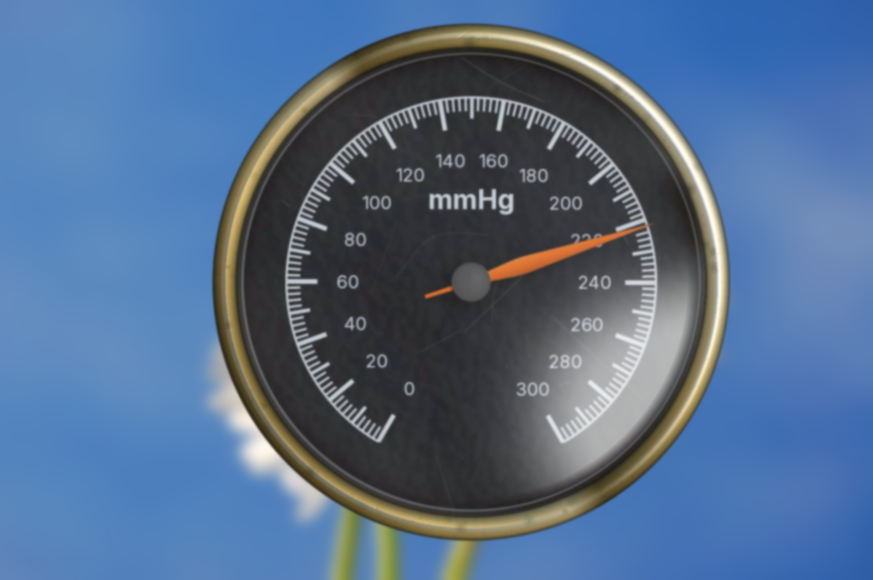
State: 222 mmHg
